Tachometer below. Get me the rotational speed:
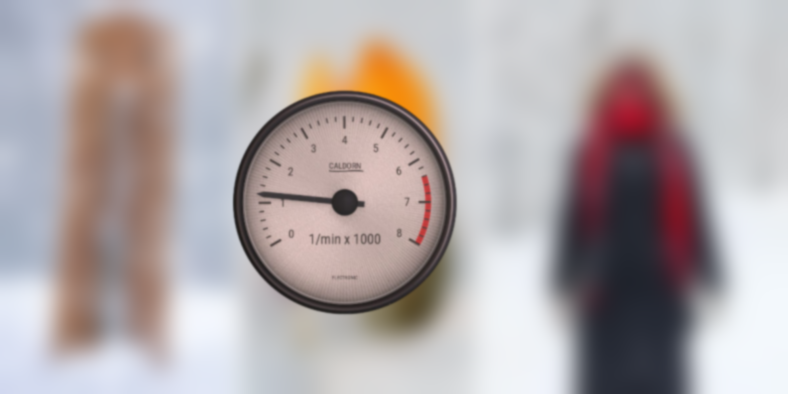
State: 1200 rpm
